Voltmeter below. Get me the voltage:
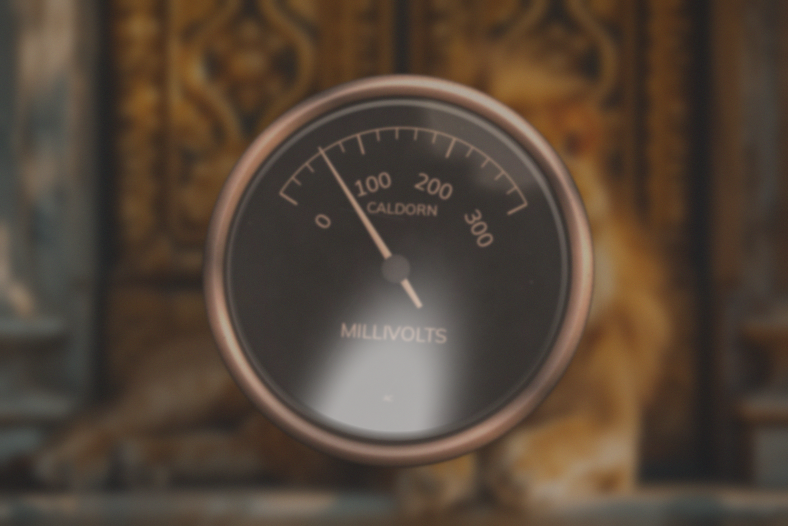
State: 60 mV
